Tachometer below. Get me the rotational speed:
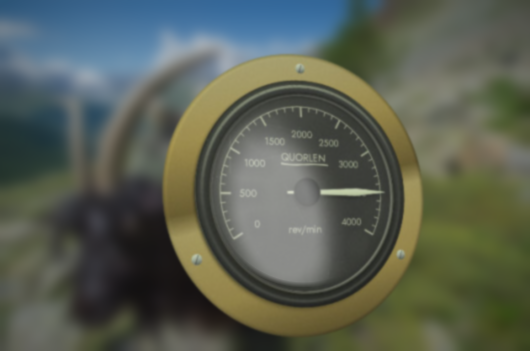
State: 3500 rpm
